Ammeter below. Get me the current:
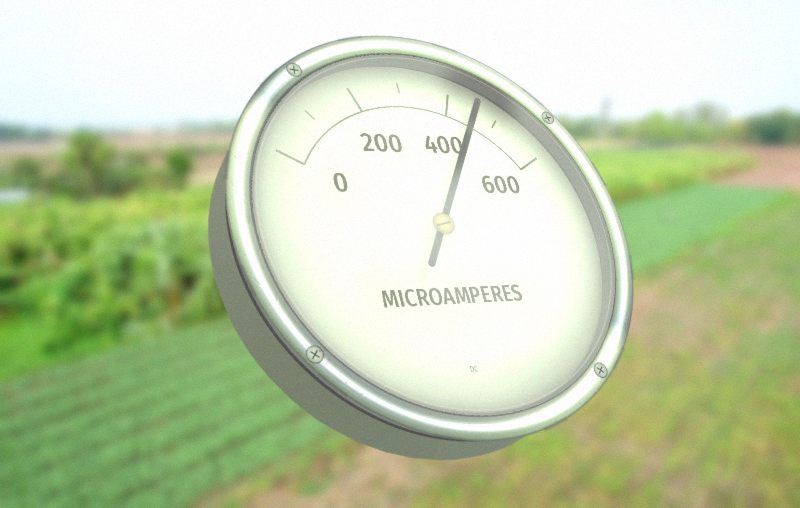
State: 450 µA
